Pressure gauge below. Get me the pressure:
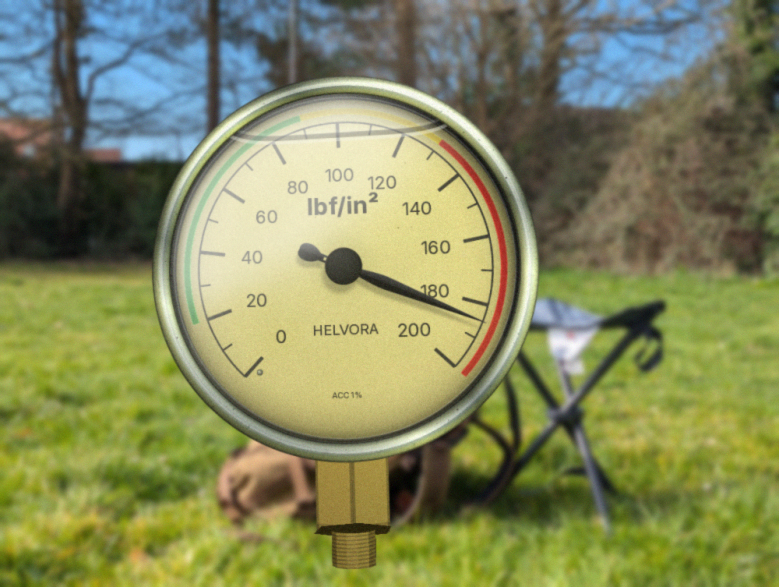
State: 185 psi
